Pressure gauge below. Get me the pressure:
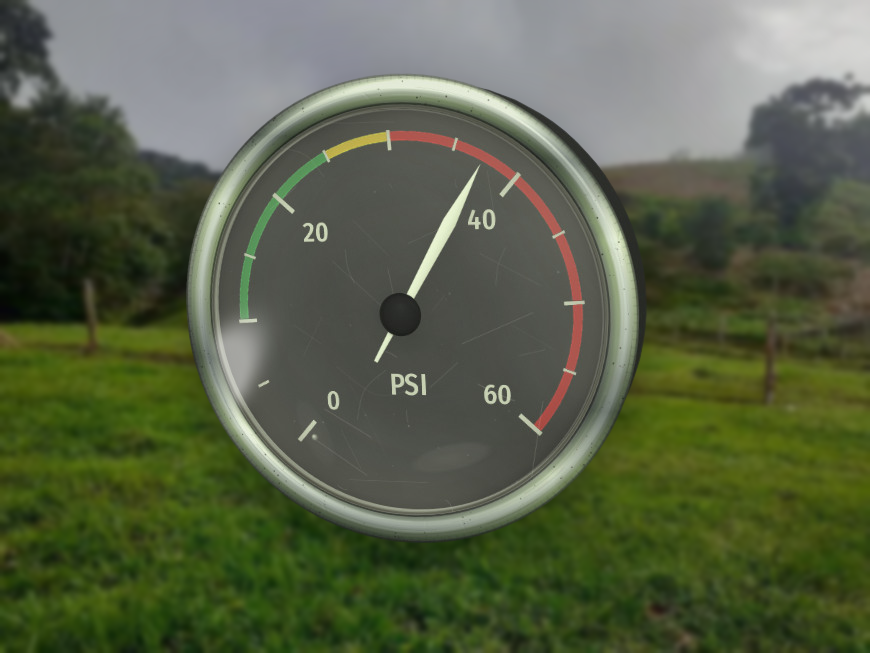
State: 37.5 psi
